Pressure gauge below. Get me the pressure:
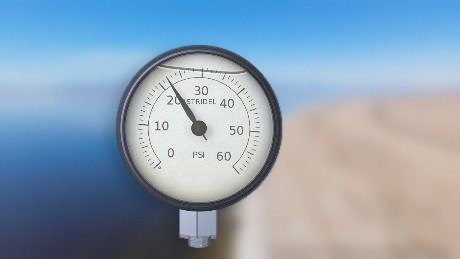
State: 22 psi
